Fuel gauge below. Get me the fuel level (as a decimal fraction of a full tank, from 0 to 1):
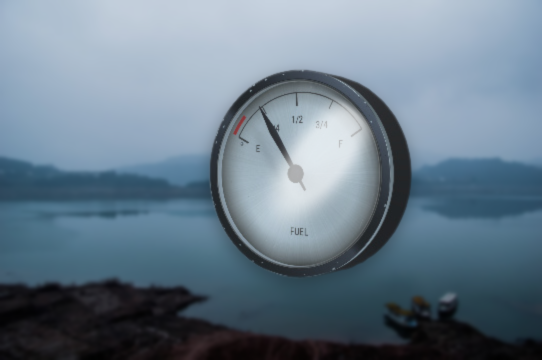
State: 0.25
